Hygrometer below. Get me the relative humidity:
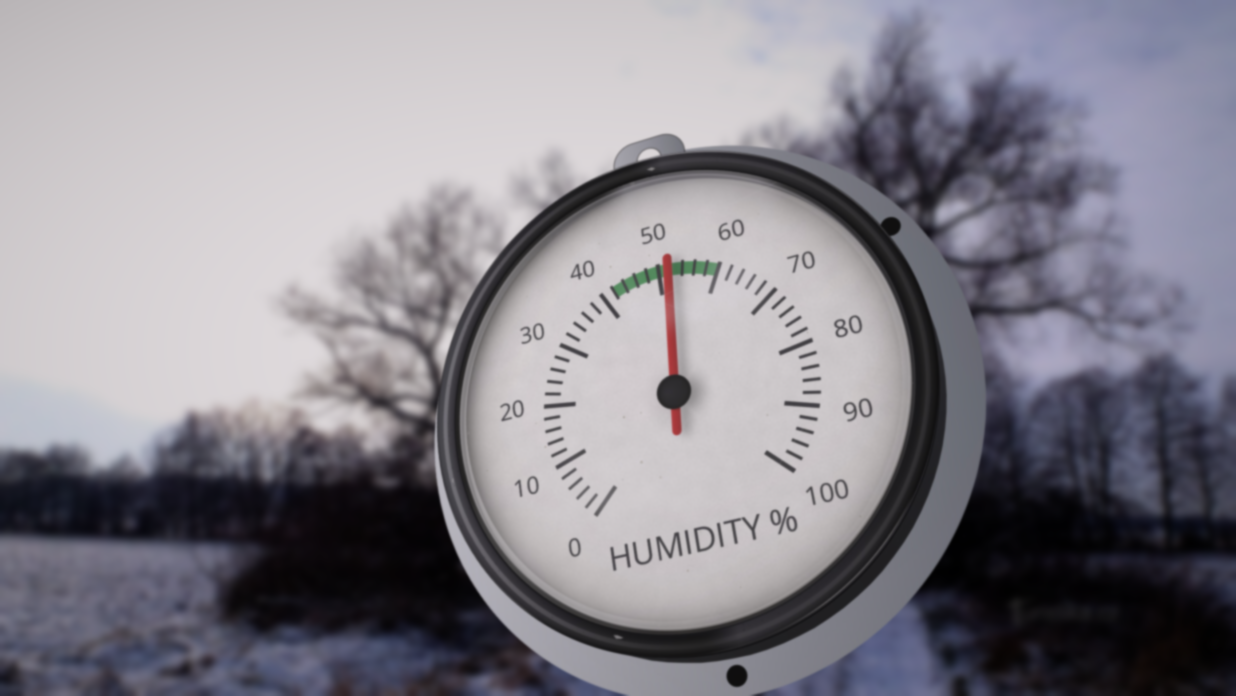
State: 52 %
